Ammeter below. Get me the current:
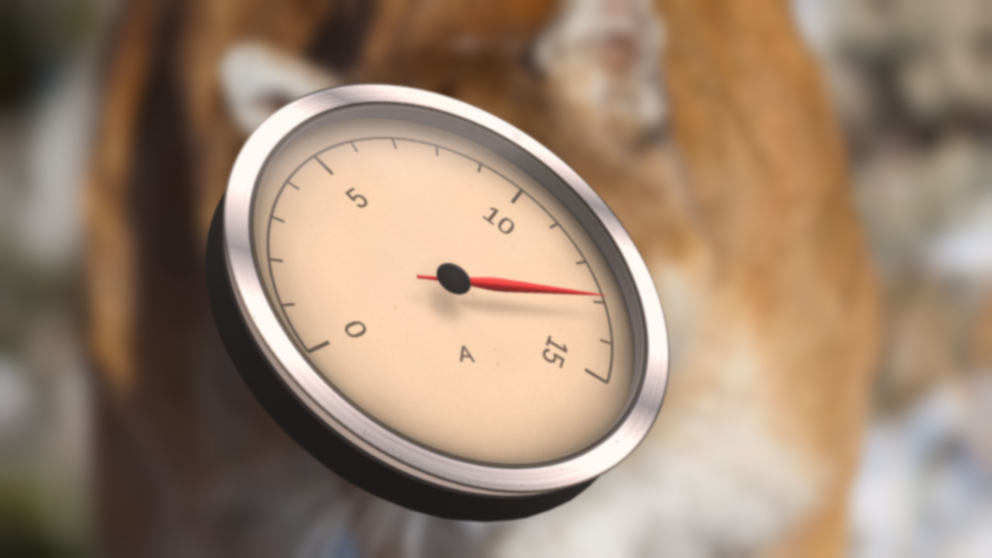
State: 13 A
